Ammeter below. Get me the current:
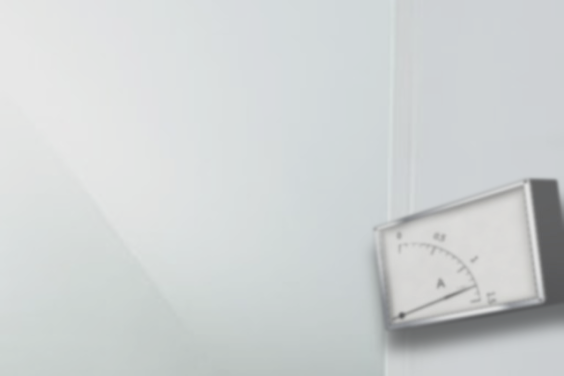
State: 1.3 A
